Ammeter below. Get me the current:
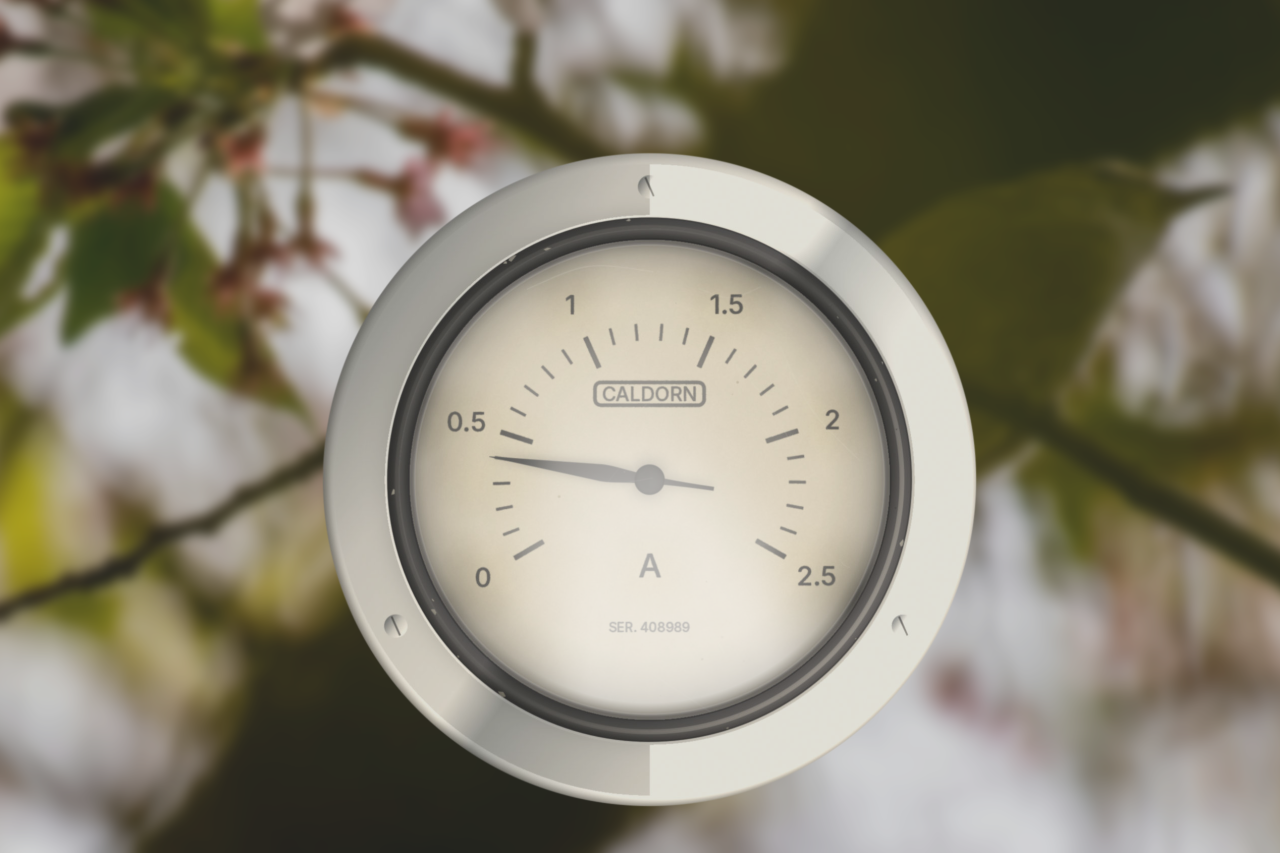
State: 0.4 A
